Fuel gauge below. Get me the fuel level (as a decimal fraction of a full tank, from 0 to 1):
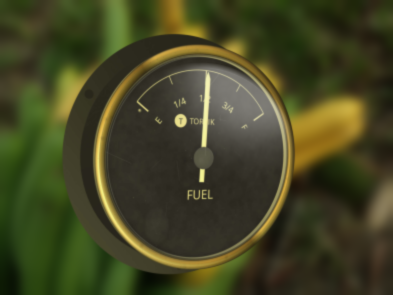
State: 0.5
